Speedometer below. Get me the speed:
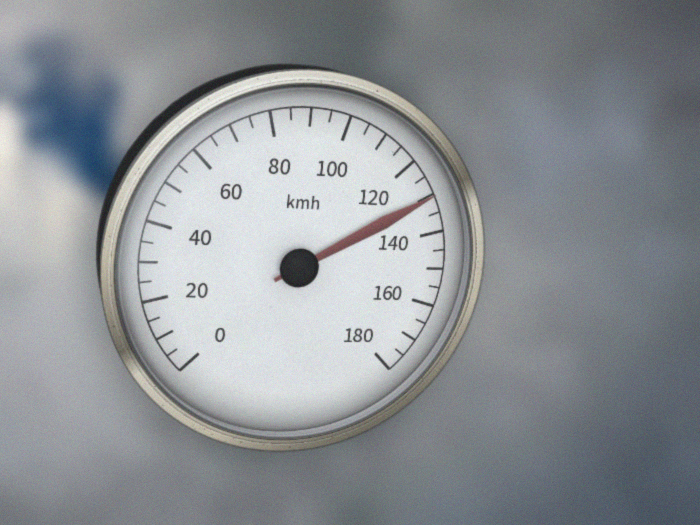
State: 130 km/h
